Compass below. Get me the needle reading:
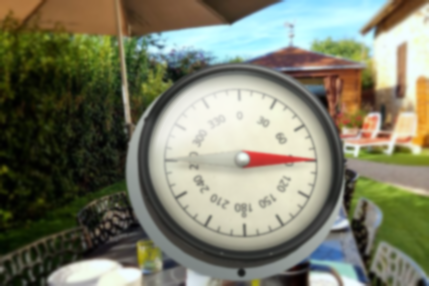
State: 90 °
